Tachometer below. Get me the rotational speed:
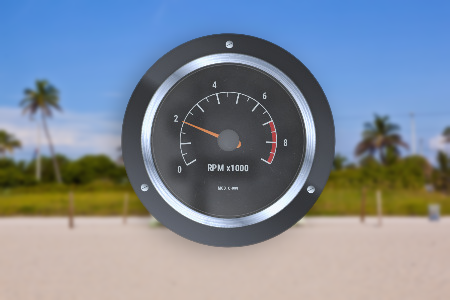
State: 2000 rpm
